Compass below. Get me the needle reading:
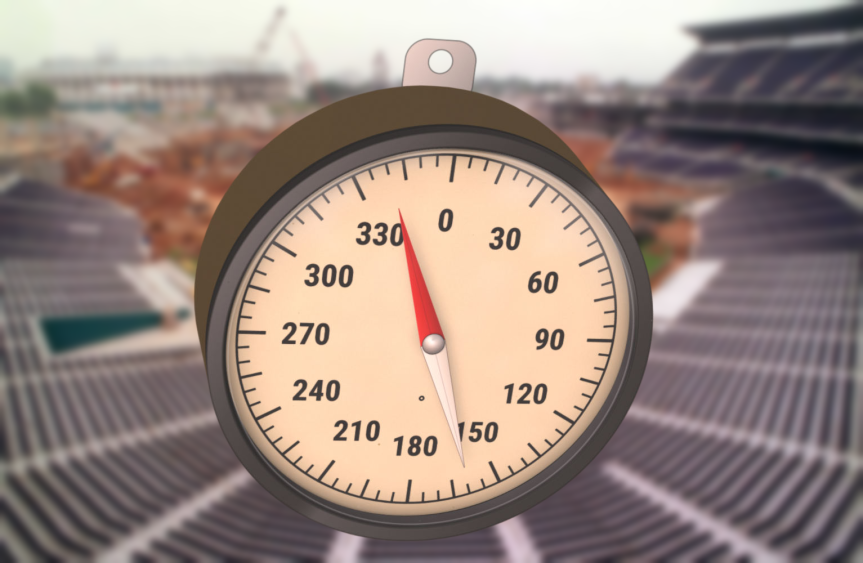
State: 340 °
